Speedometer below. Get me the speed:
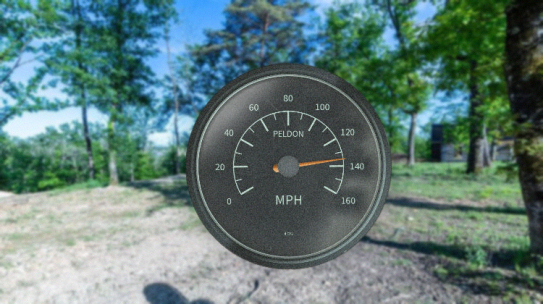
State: 135 mph
